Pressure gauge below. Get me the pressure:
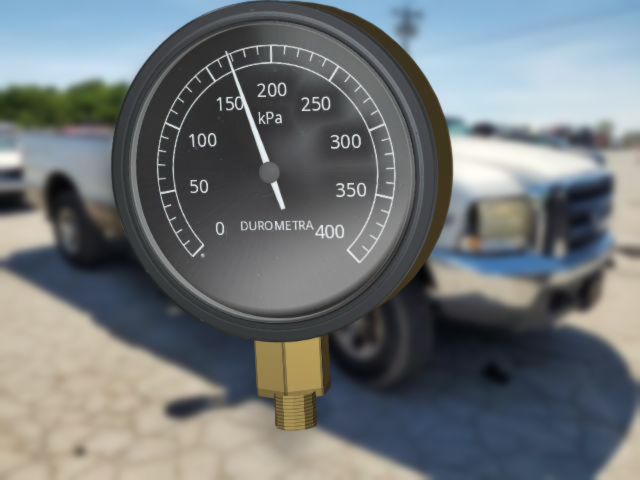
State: 170 kPa
